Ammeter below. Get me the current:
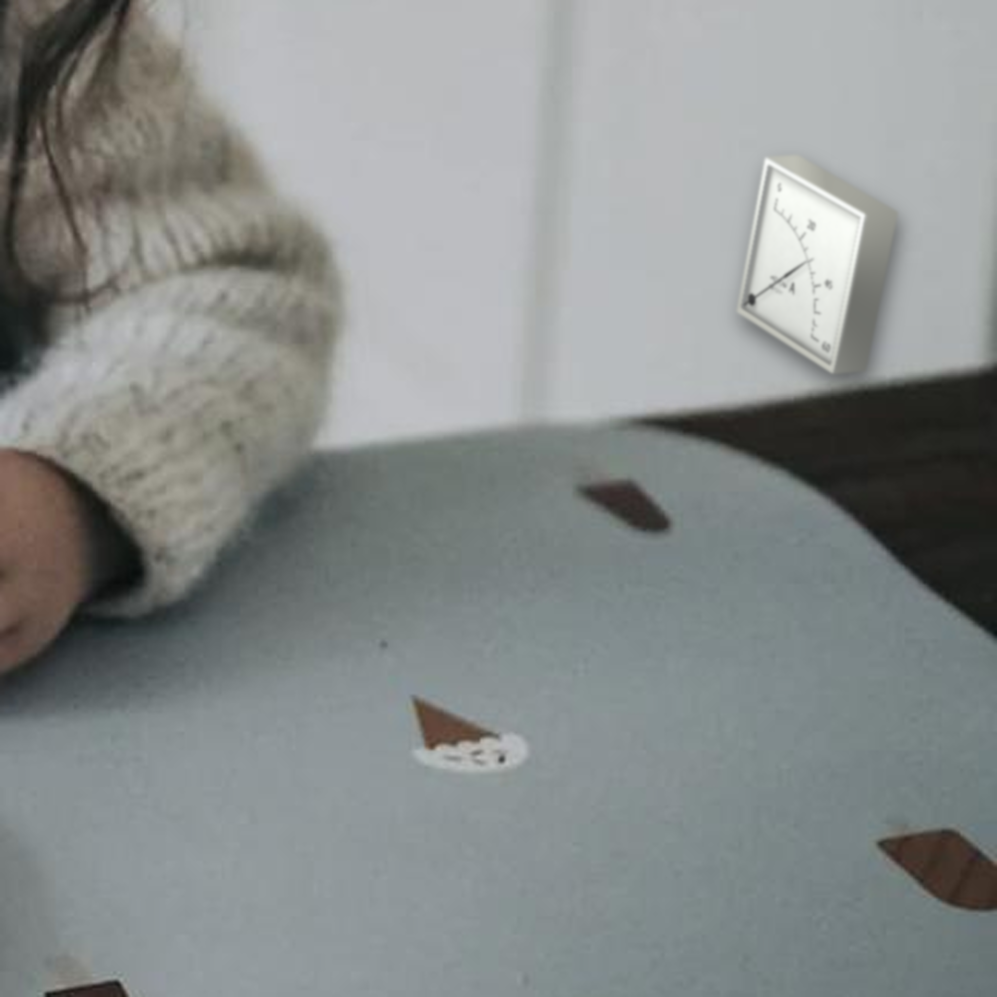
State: 30 A
